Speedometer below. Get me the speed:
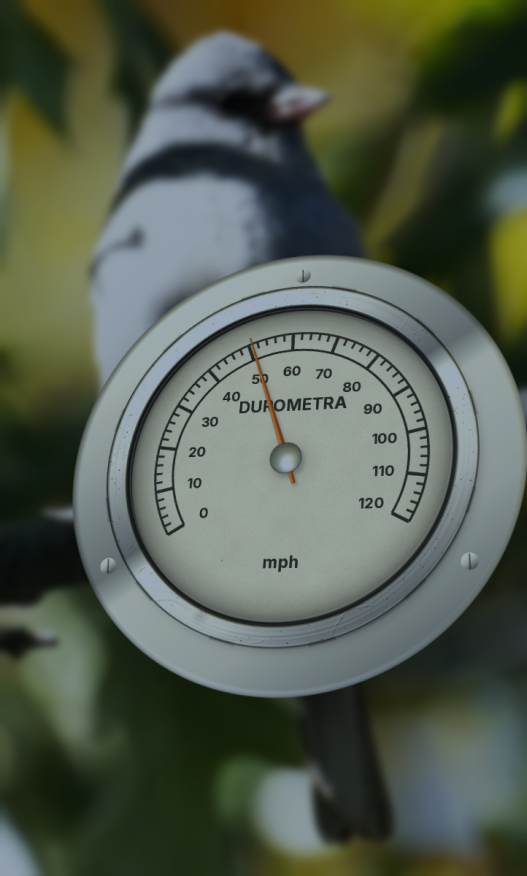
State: 51 mph
